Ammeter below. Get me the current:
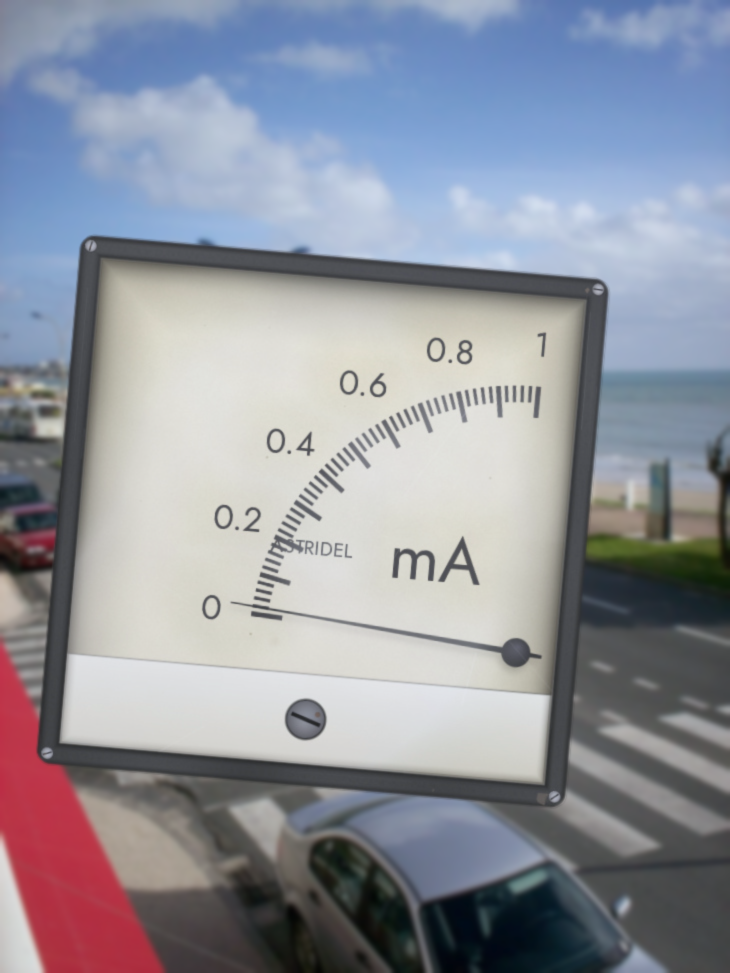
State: 0.02 mA
